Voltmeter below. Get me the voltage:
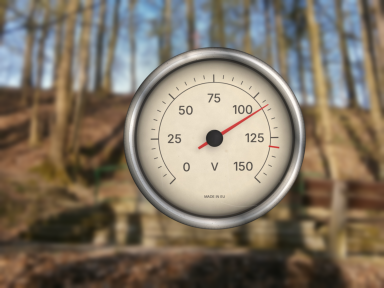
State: 107.5 V
